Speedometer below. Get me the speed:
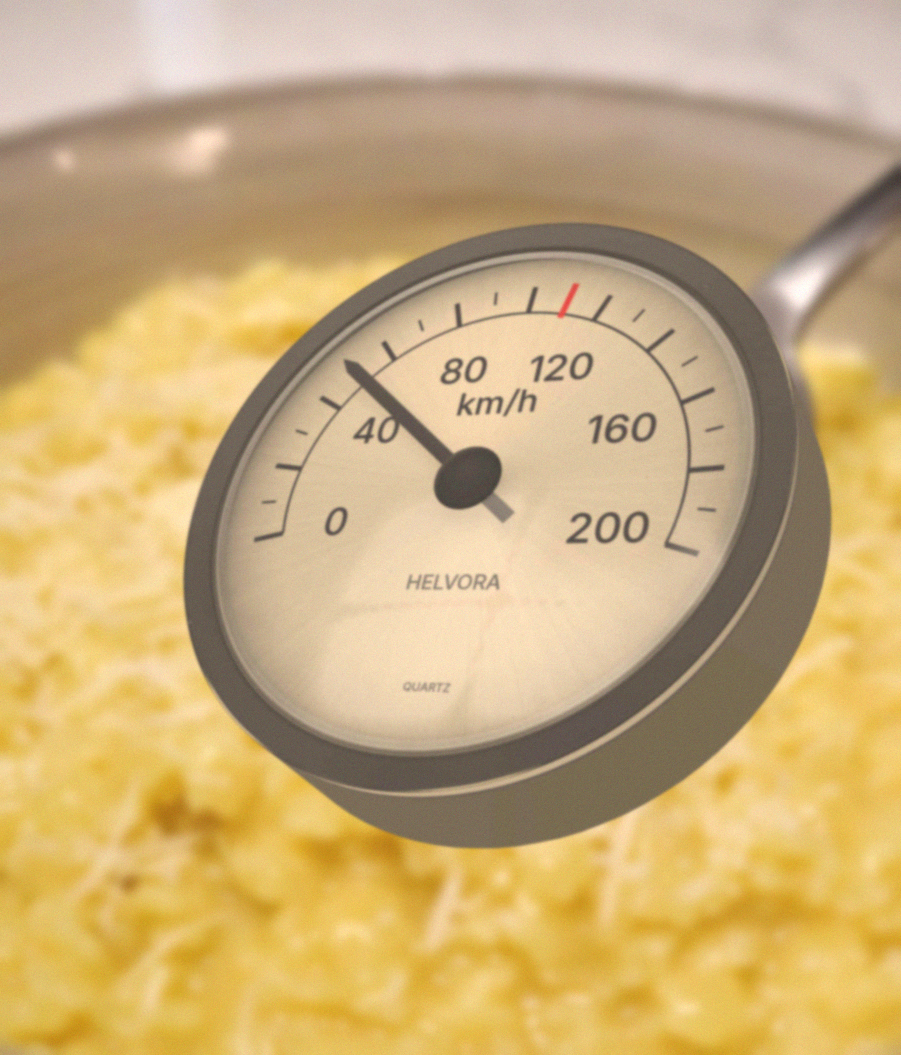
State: 50 km/h
